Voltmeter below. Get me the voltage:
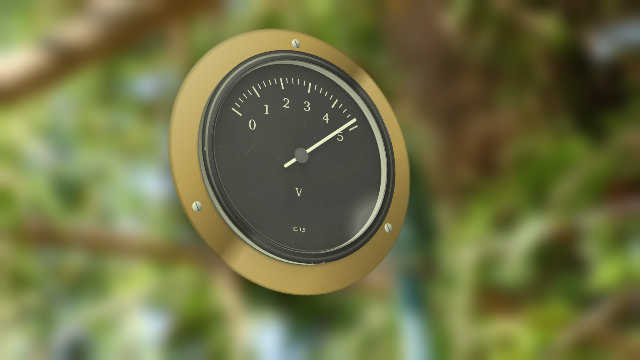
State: 4.8 V
